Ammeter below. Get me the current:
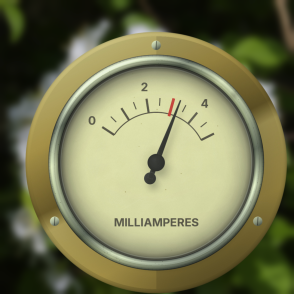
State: 3.25 mA
